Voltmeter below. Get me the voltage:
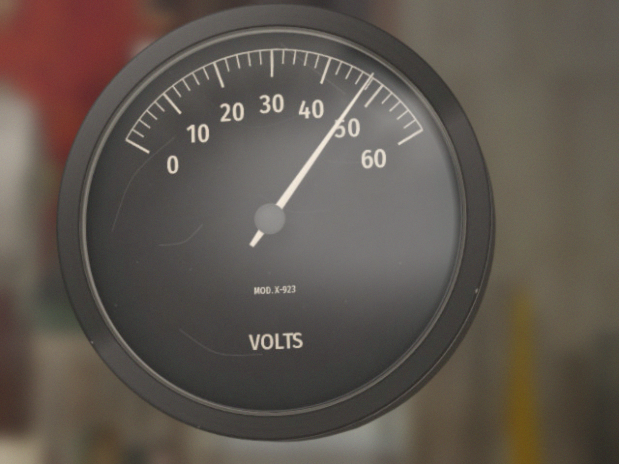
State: 48 V
